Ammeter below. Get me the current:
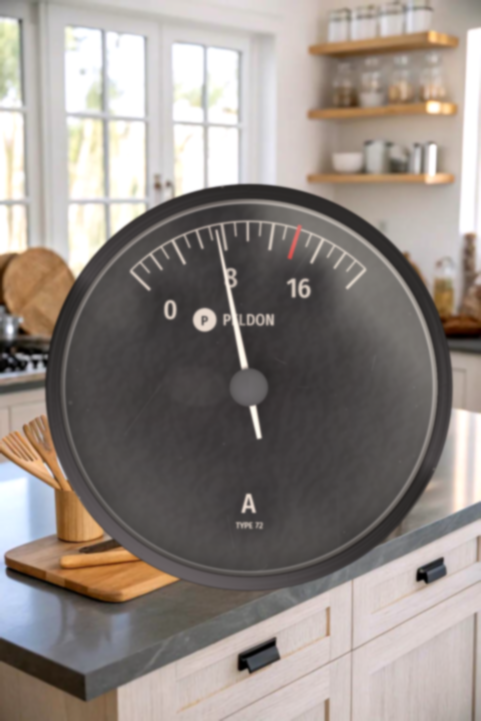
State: 7.5 A
